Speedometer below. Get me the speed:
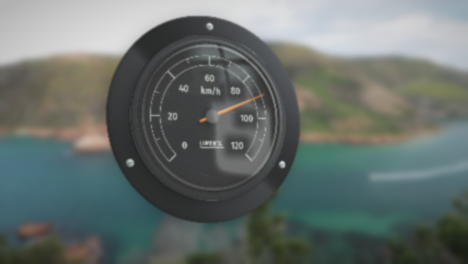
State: 90 km/h
